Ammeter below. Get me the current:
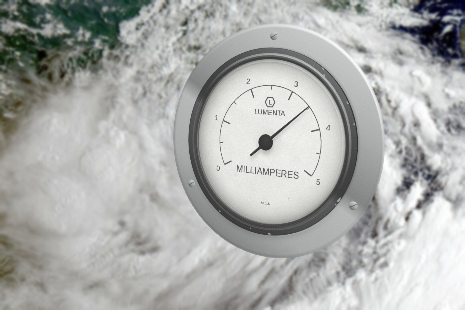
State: 3.5 mA
